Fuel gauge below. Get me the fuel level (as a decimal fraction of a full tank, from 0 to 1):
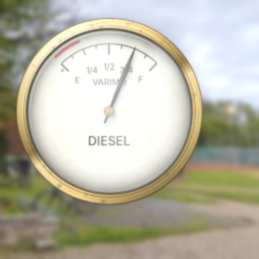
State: 0.75
